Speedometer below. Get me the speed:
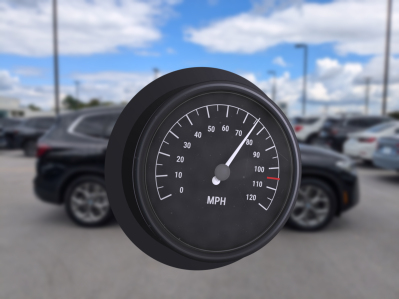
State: 75 mph
